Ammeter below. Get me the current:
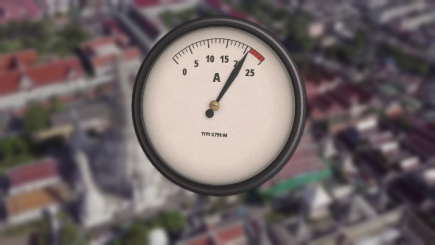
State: 21 A
